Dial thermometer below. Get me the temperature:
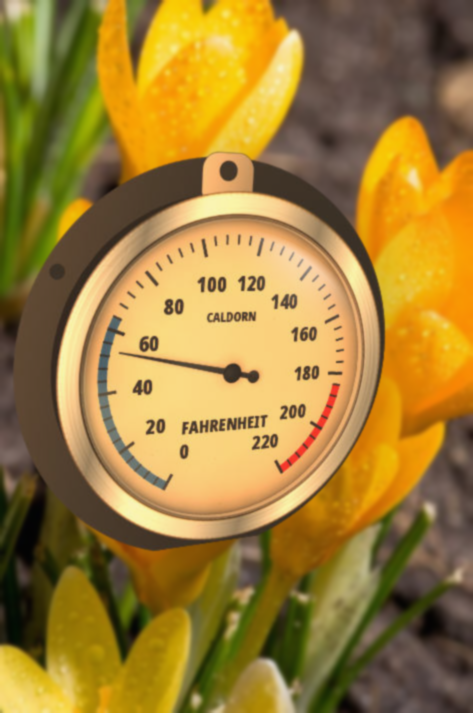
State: 54 °F
